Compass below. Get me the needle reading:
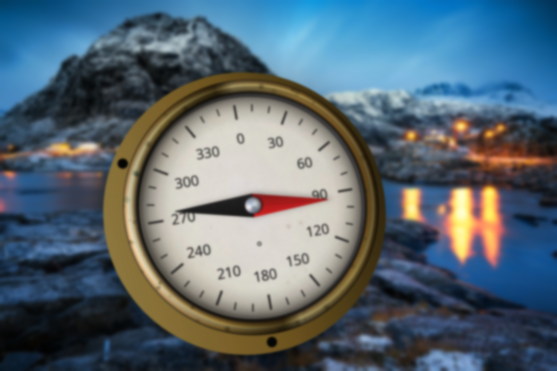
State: 95 °
